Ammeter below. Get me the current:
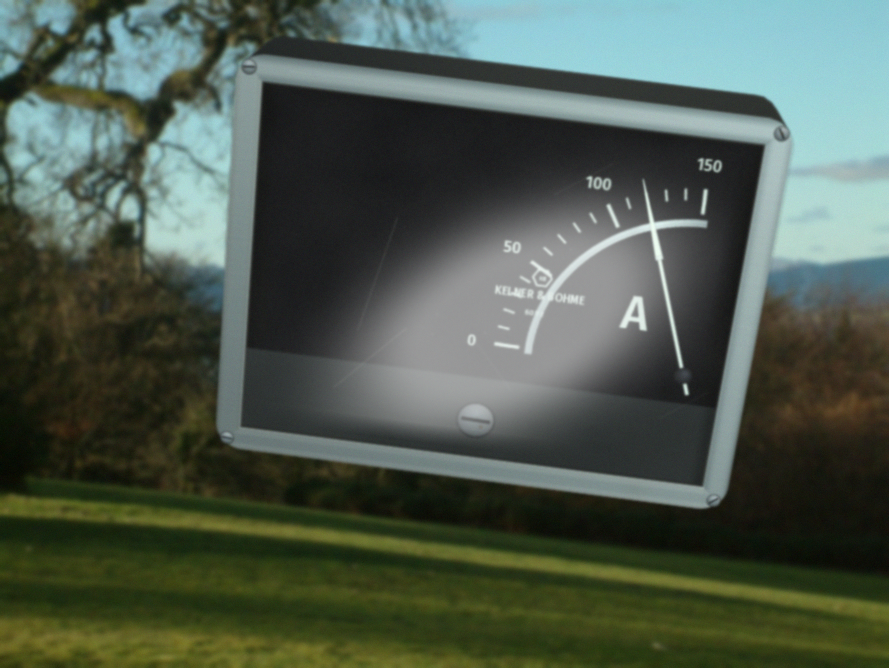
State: 120 A
